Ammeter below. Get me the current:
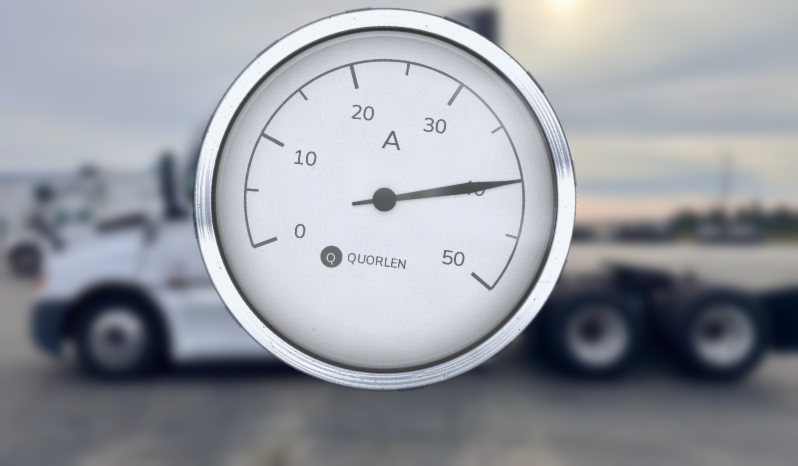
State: 40 A
